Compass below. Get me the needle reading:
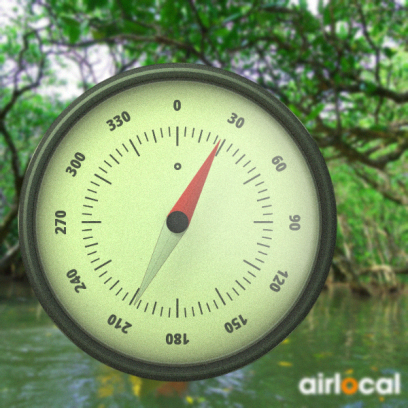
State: 27.5 °
